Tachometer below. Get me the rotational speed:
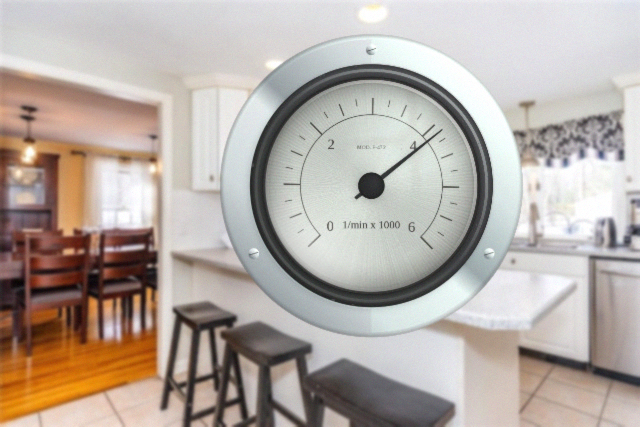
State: 4125 rpm
